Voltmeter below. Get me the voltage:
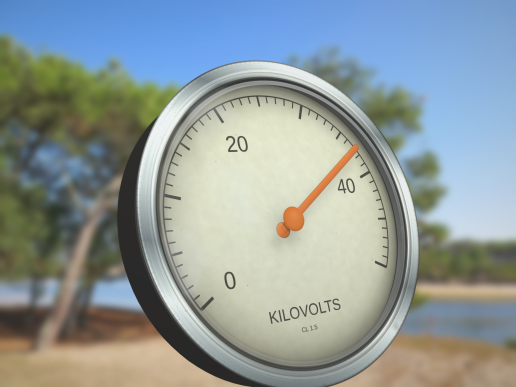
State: 37 kV
